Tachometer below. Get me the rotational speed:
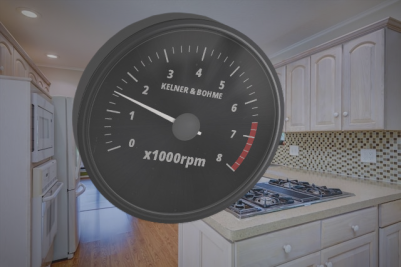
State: 1500 rpm
